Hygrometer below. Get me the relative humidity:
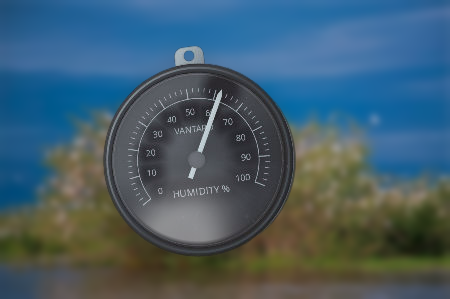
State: 62 %
